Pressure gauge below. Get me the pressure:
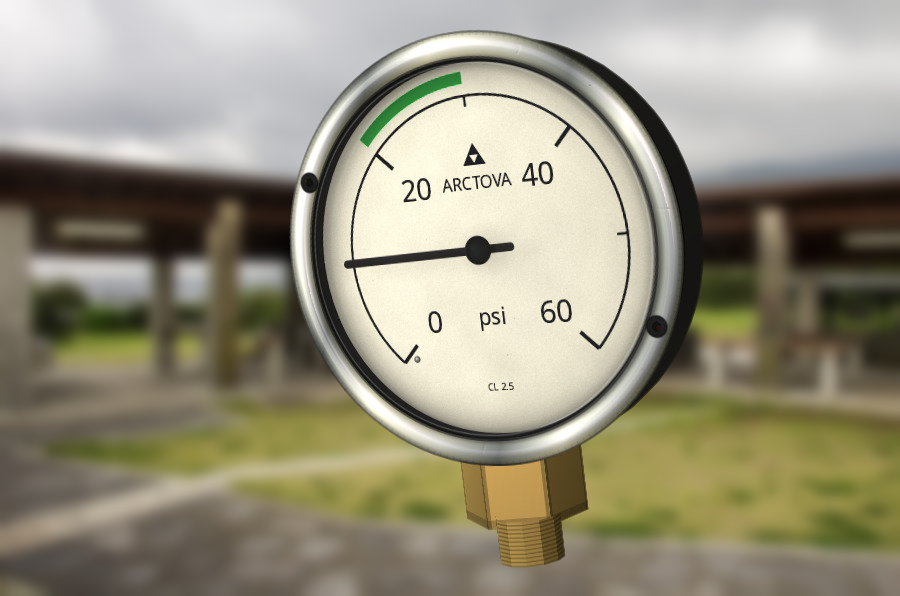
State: 10 psi
